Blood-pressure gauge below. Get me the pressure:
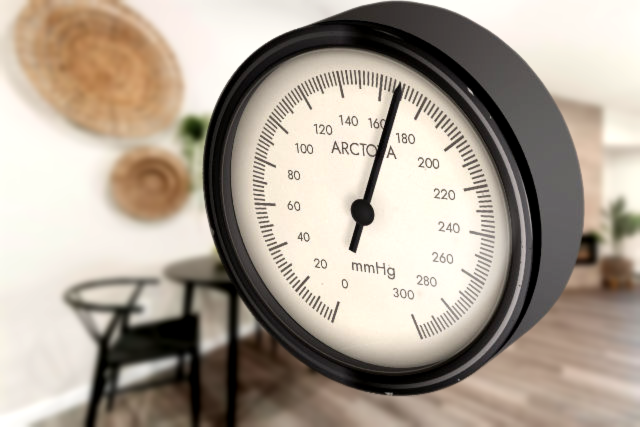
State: 170 mmHg
